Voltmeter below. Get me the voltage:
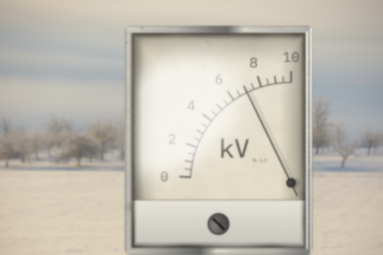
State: 7 kV
